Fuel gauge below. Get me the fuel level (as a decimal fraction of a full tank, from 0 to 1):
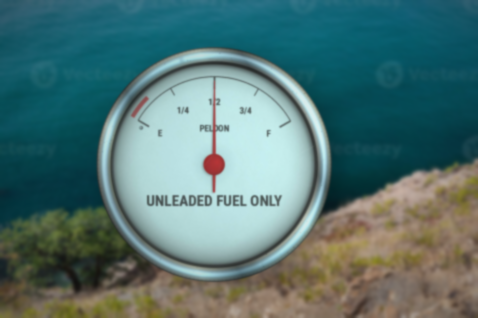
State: 0.5
